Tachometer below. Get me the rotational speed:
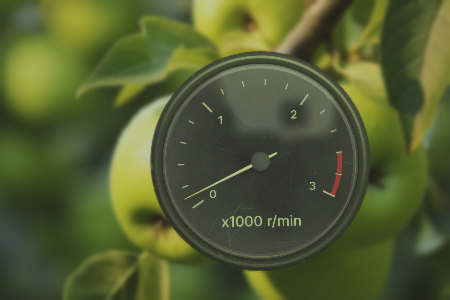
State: 100 rpm
